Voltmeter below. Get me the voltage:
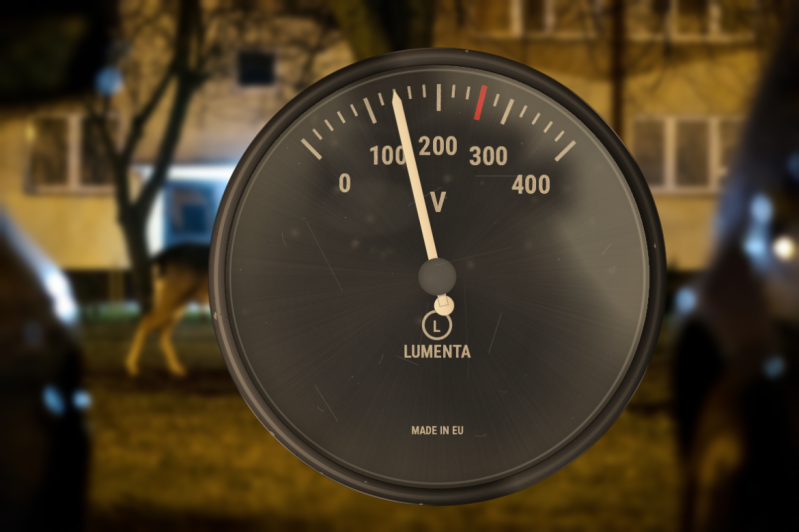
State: 140 V
